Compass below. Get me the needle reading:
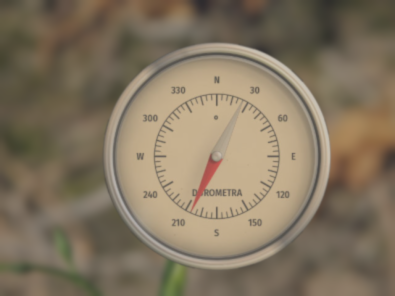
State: 205 °
